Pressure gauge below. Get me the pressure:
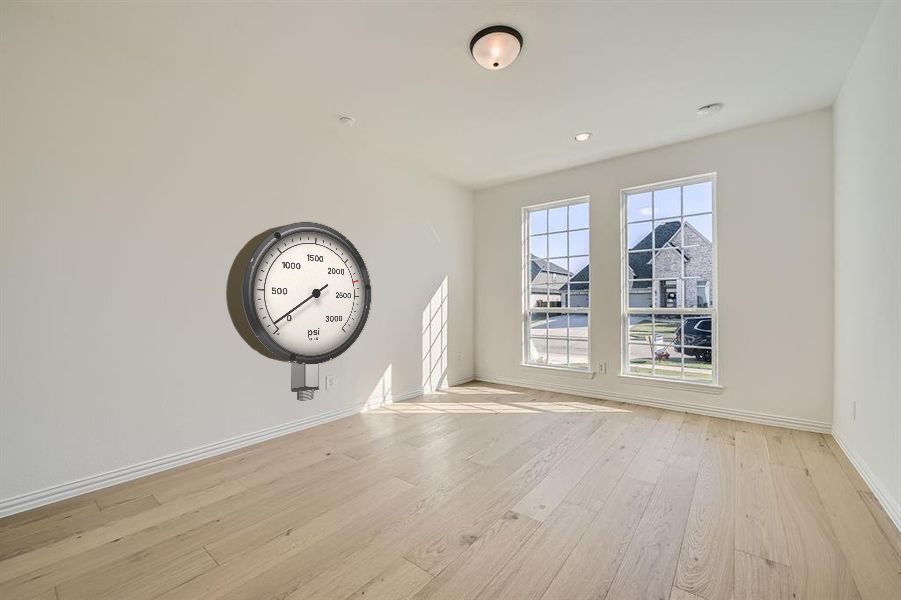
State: 100 psi
